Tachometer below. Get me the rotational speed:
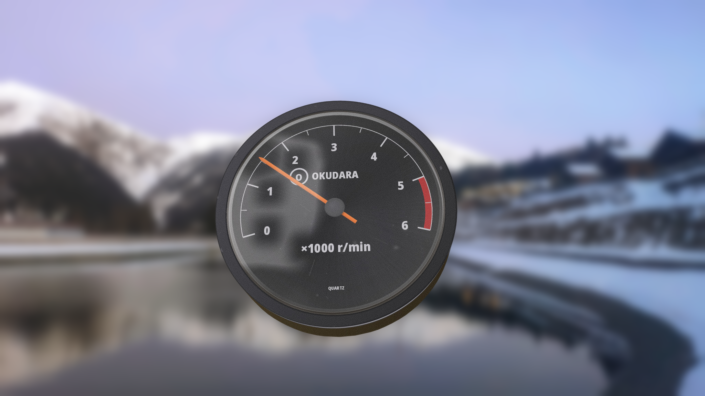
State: 1500 rpm
